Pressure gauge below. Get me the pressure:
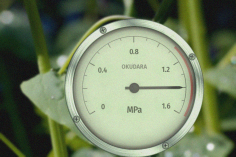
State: 1.4 MPa
